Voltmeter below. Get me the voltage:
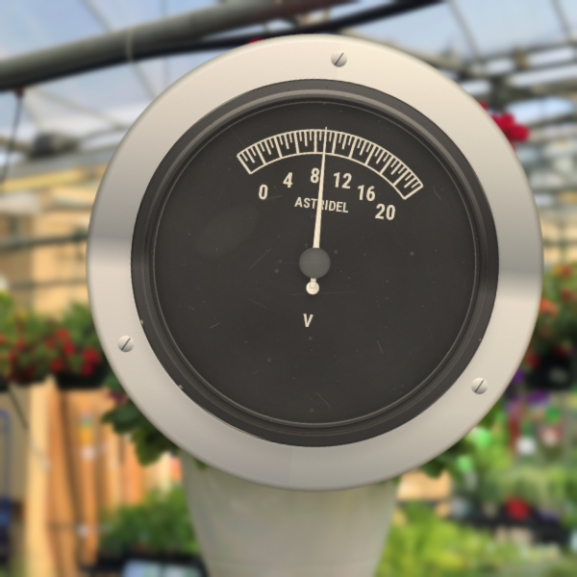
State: 9 V
